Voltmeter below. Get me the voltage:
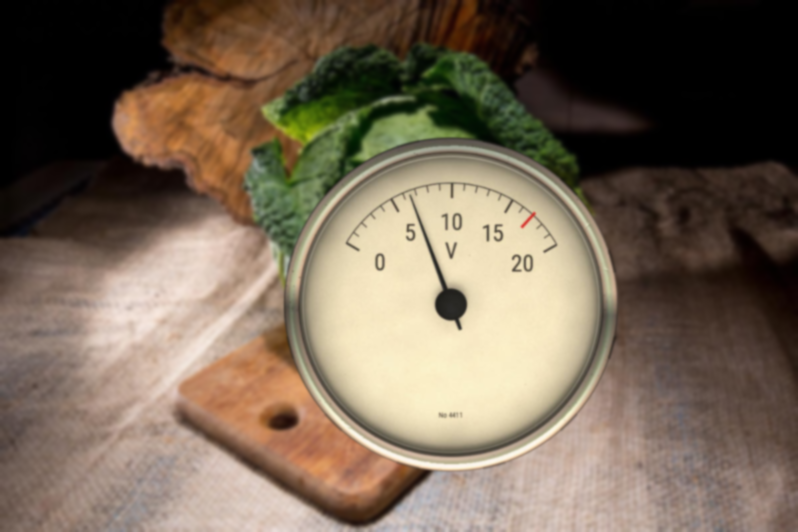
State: 6.5 V
